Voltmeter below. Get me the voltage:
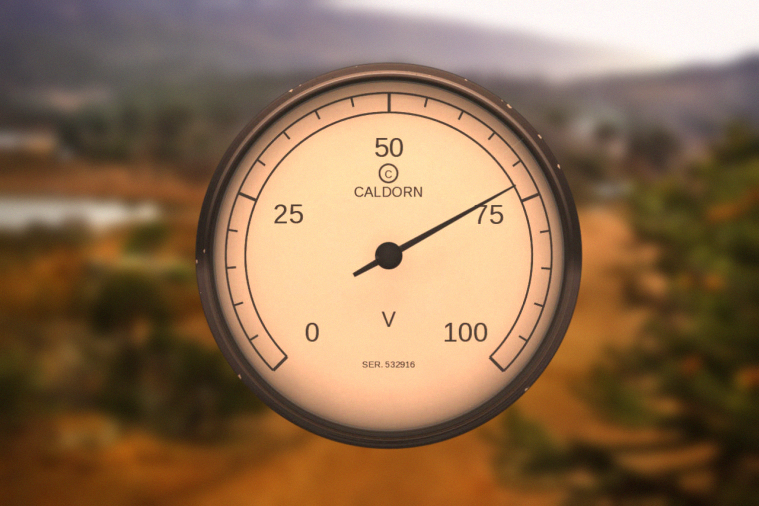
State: 72.5 V
